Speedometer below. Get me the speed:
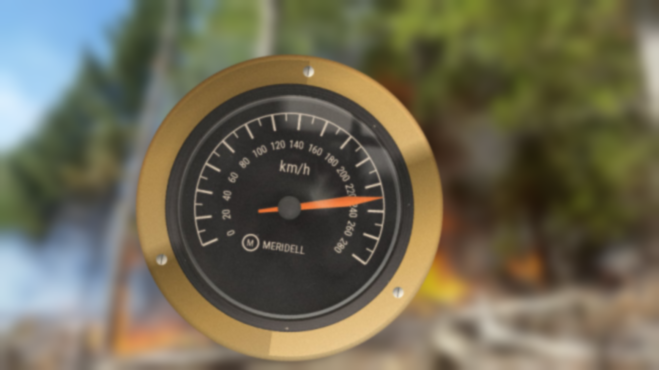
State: 230 km/h
